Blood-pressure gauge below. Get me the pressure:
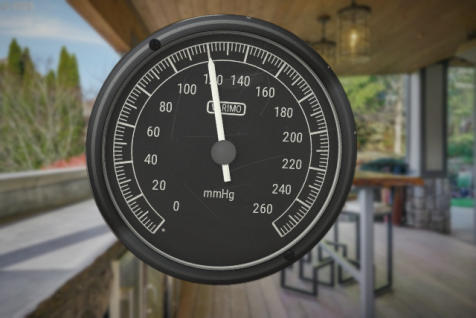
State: 120 mmHg
